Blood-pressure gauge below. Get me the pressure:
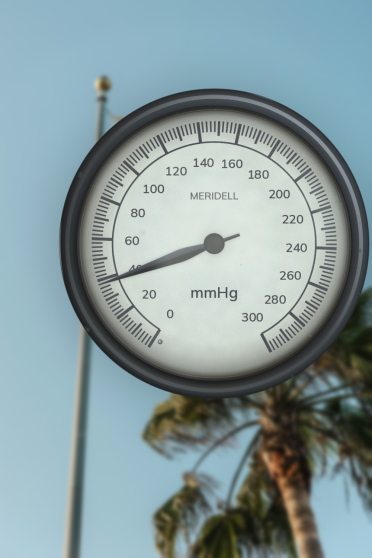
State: 38 mmHg
